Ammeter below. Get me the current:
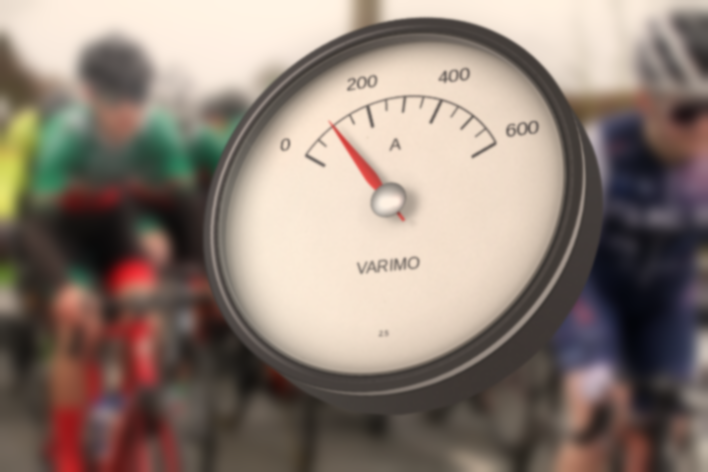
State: 100 A
